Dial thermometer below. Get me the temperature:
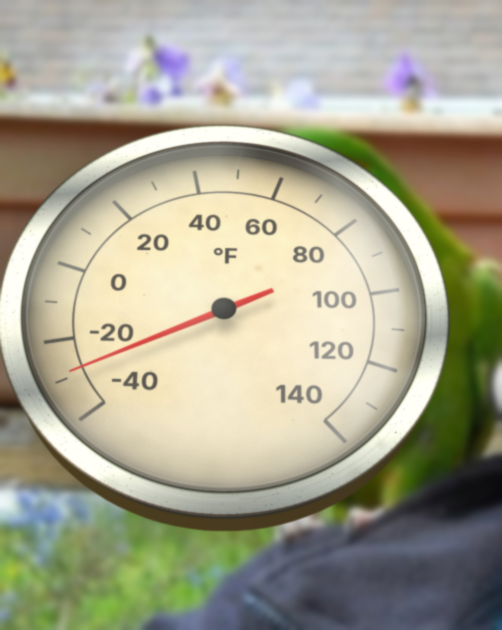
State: -30 °F
